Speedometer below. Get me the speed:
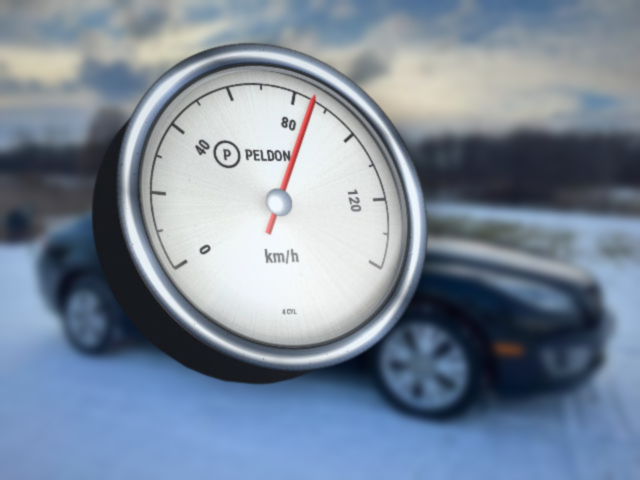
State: 85 km/h
